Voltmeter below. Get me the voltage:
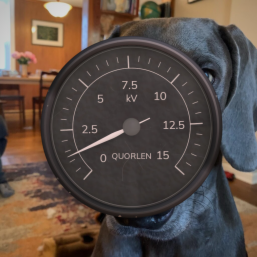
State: 1.25 kV
